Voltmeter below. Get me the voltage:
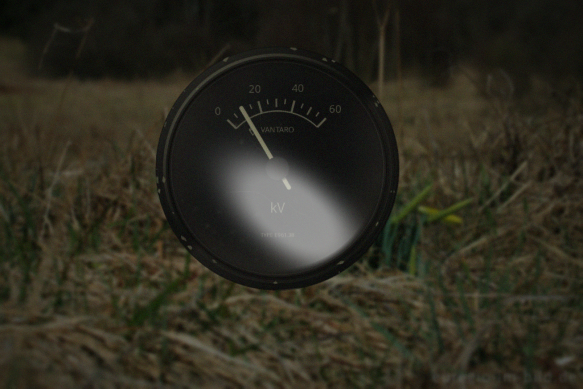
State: 10 kV
